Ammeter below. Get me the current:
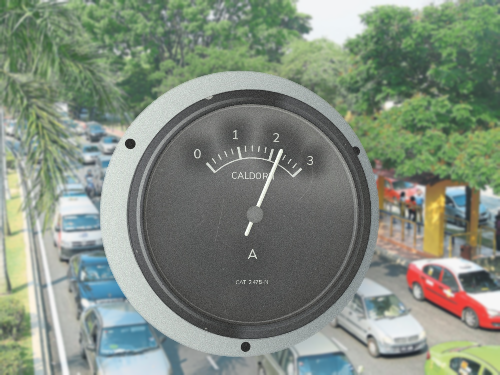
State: 2.2 A
